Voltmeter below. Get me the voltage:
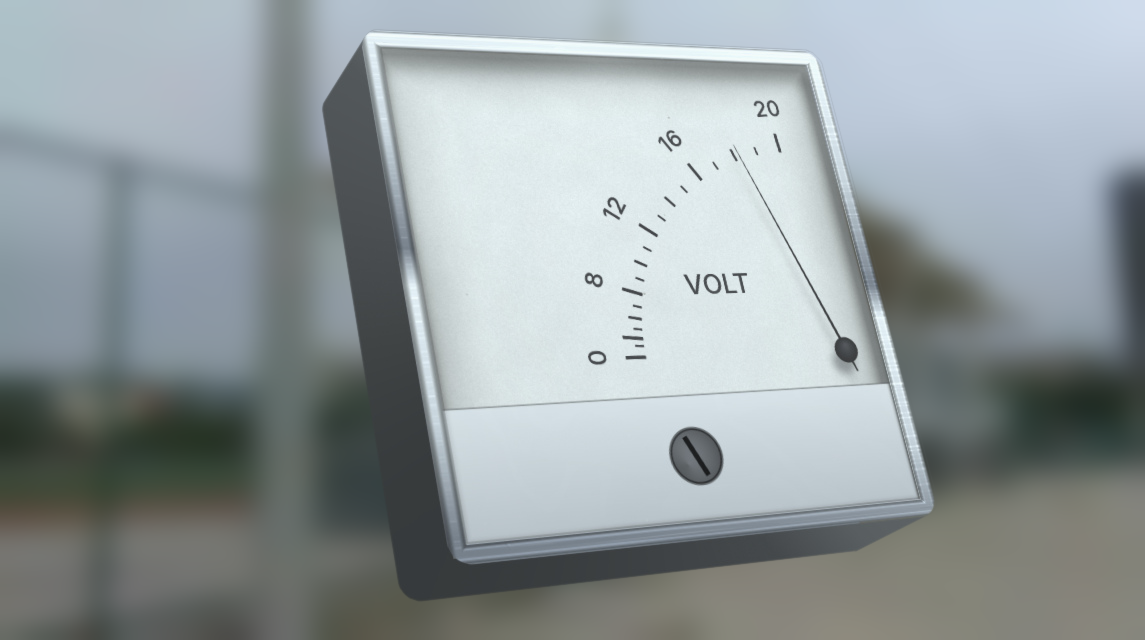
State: 18 V
